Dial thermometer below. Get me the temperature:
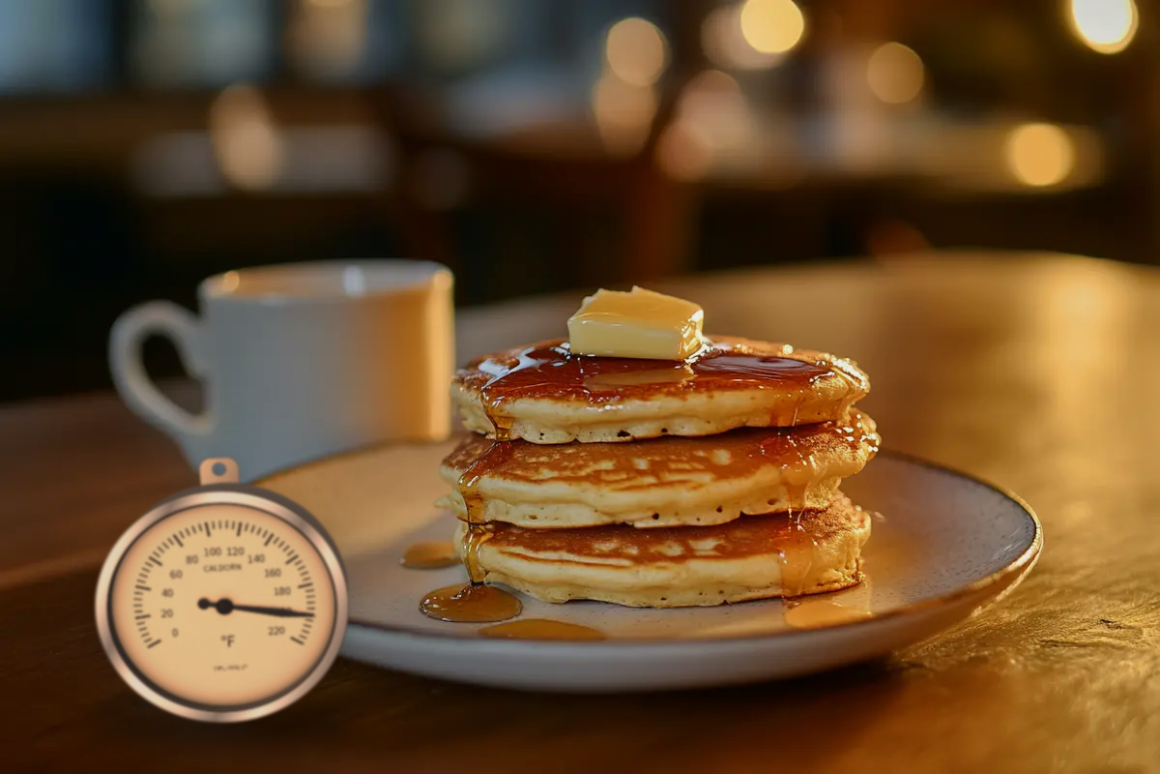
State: 200 °F
